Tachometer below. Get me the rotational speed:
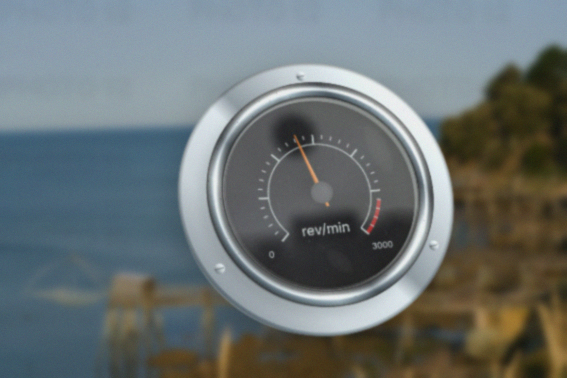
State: 1300 rpm
